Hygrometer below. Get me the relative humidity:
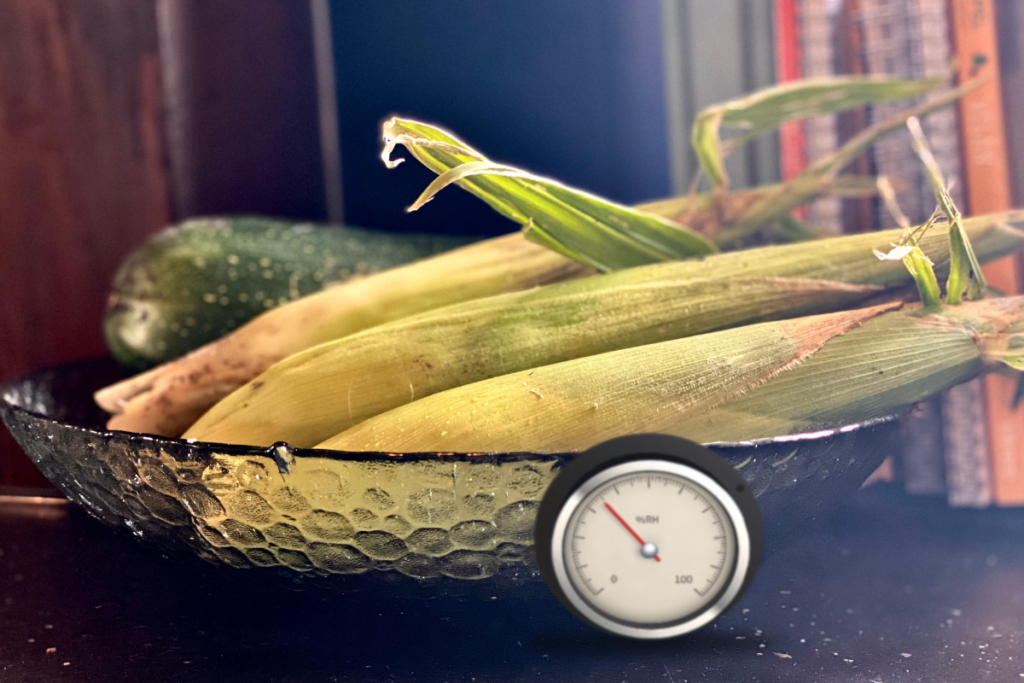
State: 35 %
